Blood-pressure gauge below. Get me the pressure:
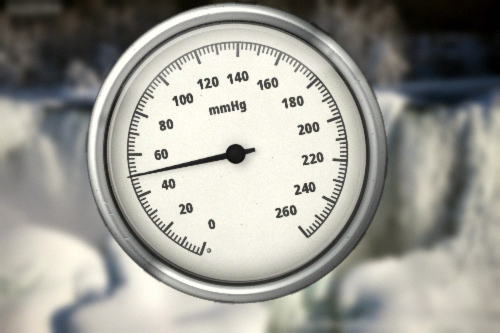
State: 50 mmHg
